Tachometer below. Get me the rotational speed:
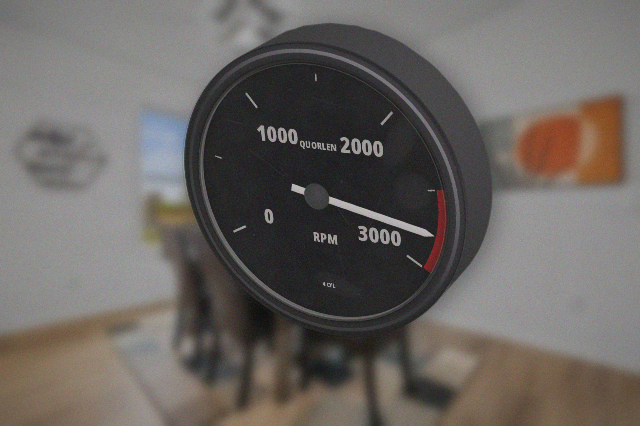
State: 2750 rpm
